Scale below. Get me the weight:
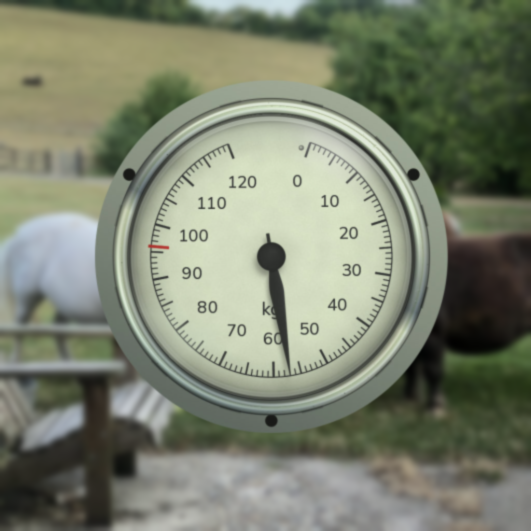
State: 57 kg
